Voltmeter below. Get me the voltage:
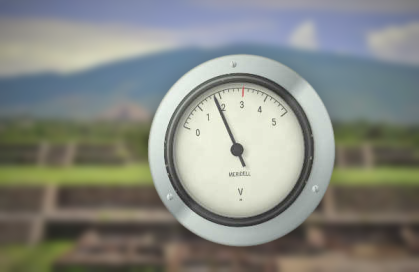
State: 1.8 V
